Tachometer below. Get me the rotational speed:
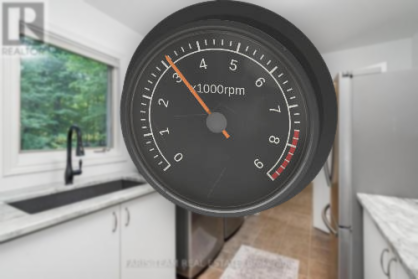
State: 3200 rpm
